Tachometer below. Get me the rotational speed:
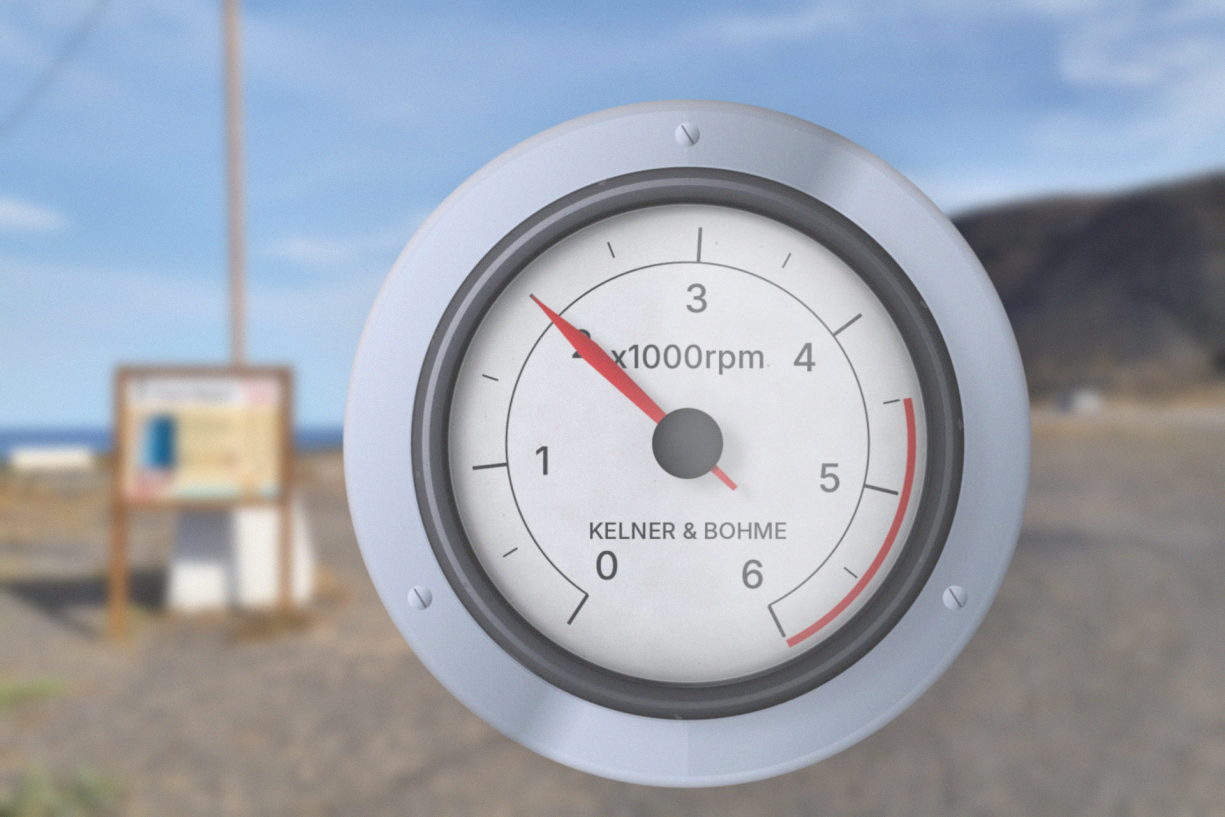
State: 2000 rpm
